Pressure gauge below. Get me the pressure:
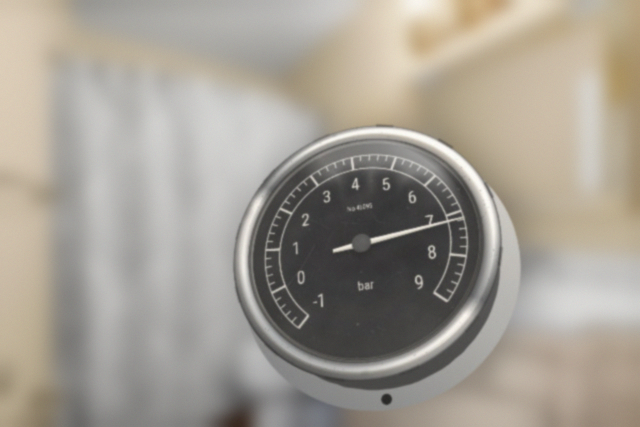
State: 7.2 bar
